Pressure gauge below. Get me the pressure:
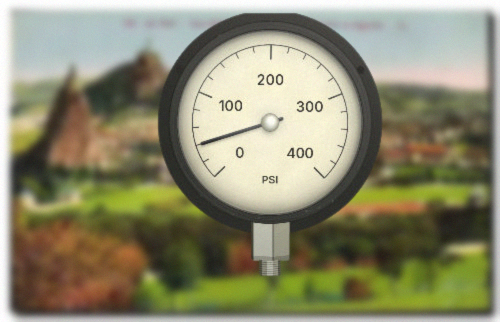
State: 40 psi
